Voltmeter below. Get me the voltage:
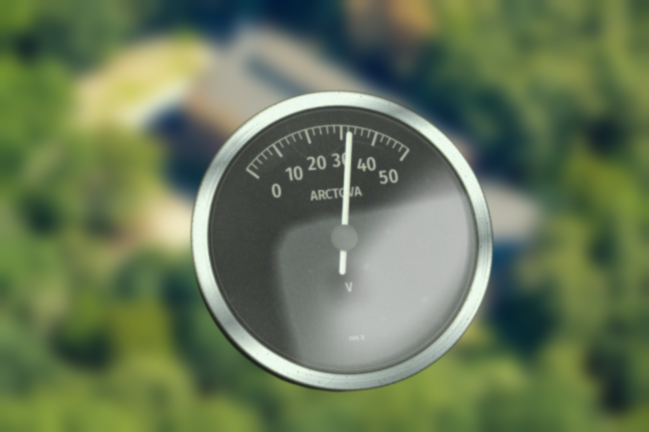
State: 32 V
